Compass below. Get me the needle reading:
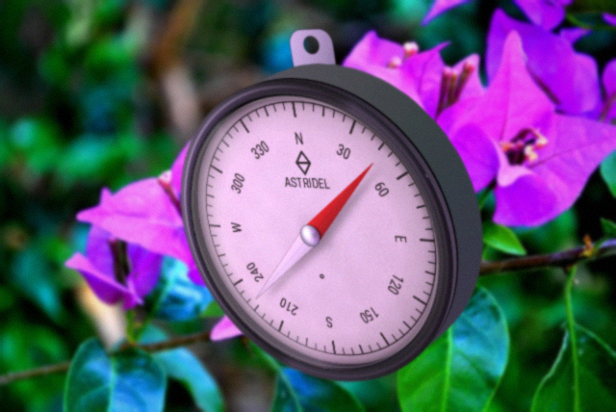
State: 47.5 °
